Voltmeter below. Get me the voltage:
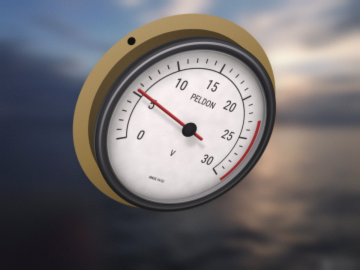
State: 5.5 V
